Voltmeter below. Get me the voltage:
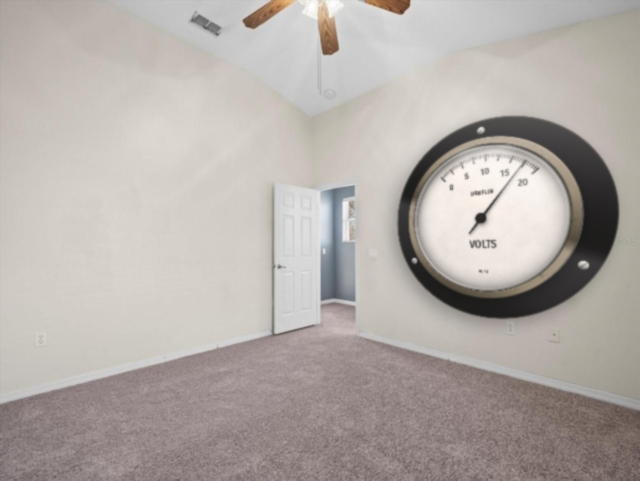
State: 17.5 V
